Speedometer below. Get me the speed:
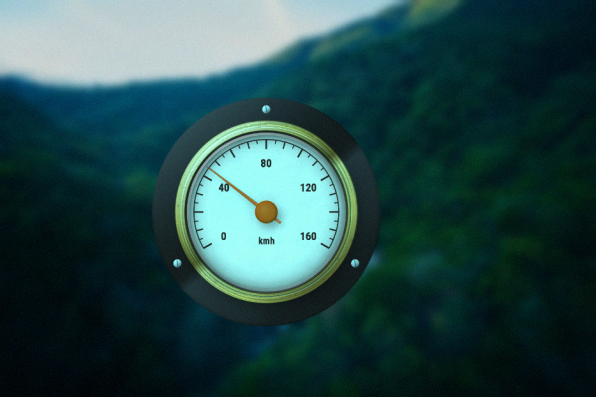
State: 45 km/h
